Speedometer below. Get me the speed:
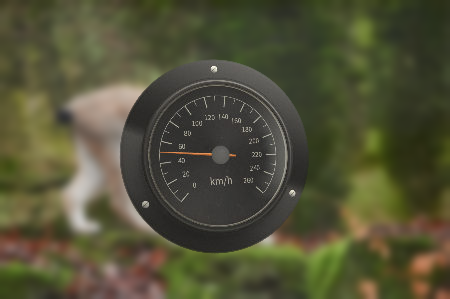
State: 50 km/h
